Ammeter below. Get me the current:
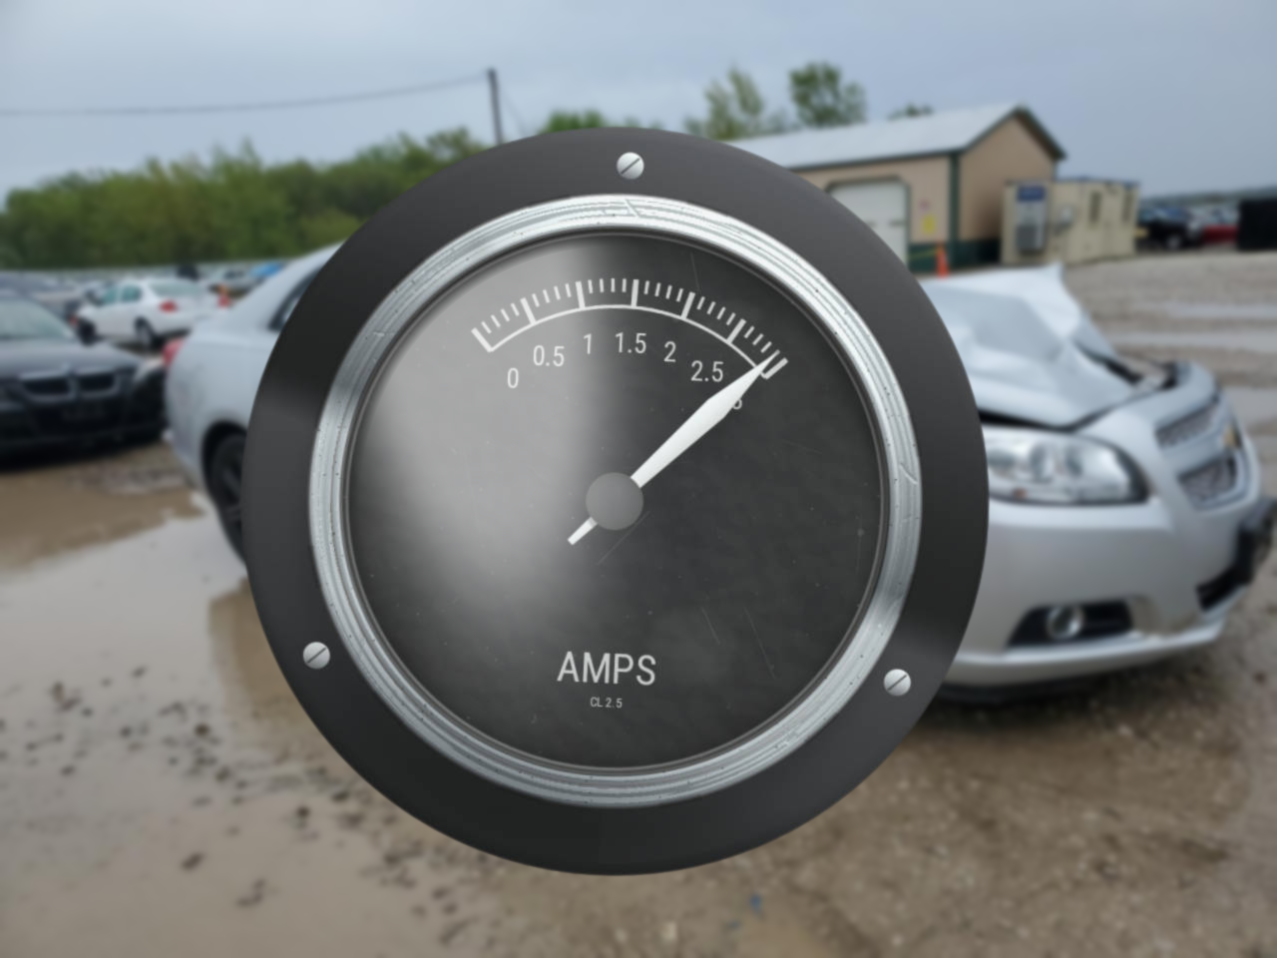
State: 2.9 A
